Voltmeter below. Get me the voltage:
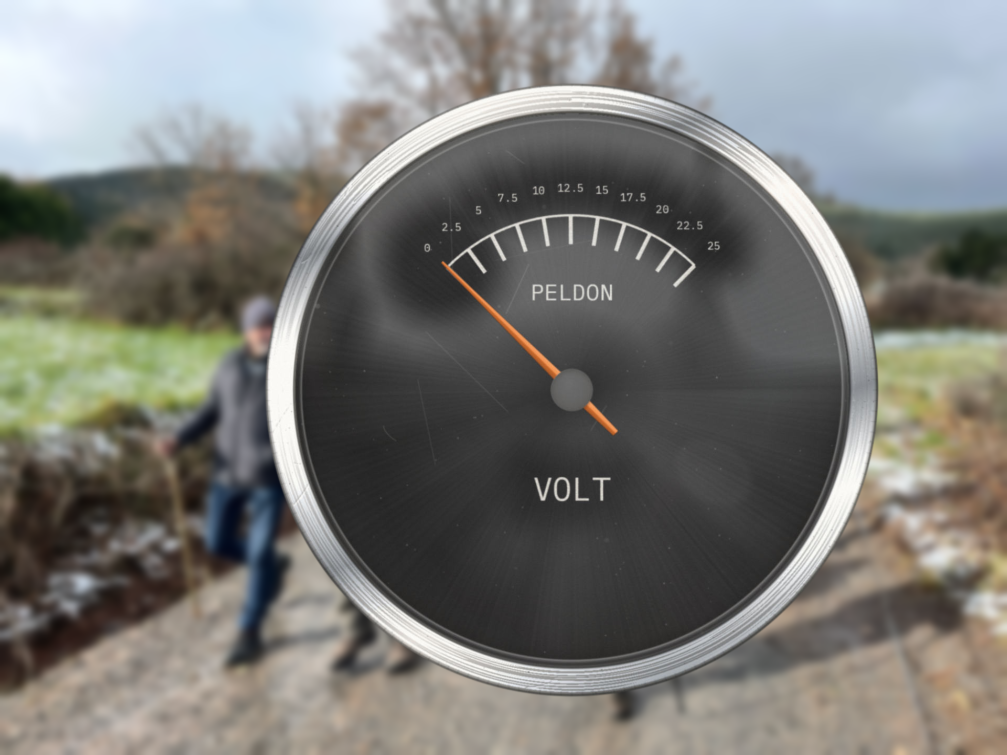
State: 0 V
